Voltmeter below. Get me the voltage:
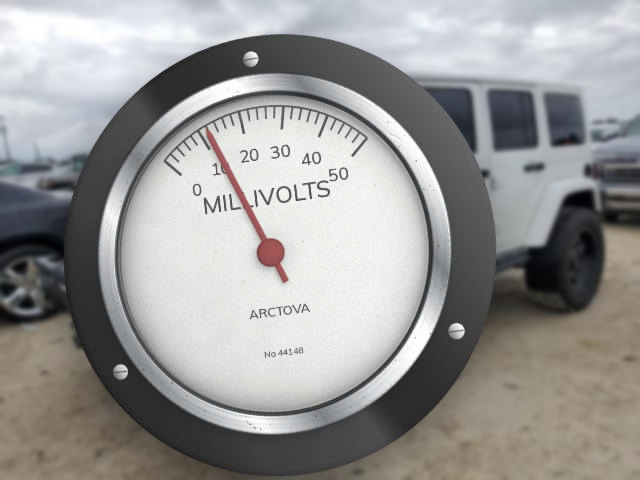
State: 12 mV
